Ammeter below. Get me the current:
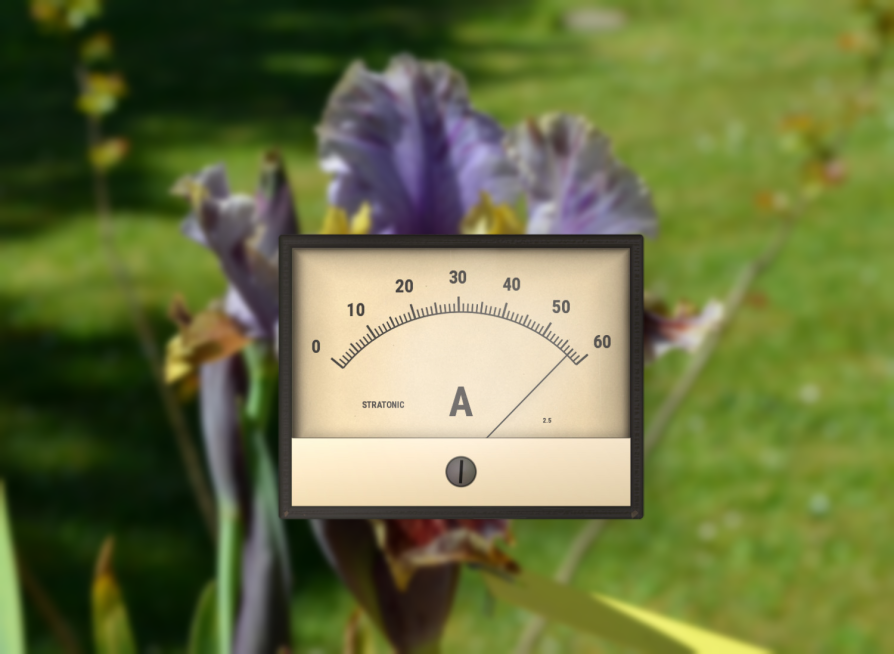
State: 57 A
